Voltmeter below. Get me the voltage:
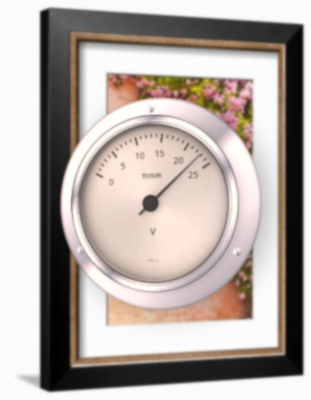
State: 23 V
